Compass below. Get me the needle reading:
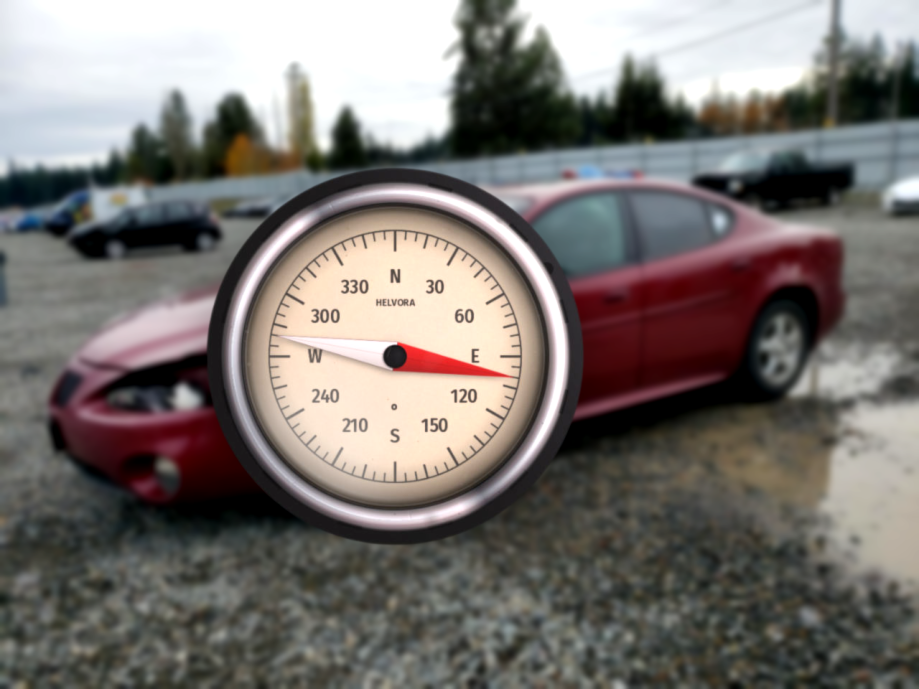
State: 100 °
